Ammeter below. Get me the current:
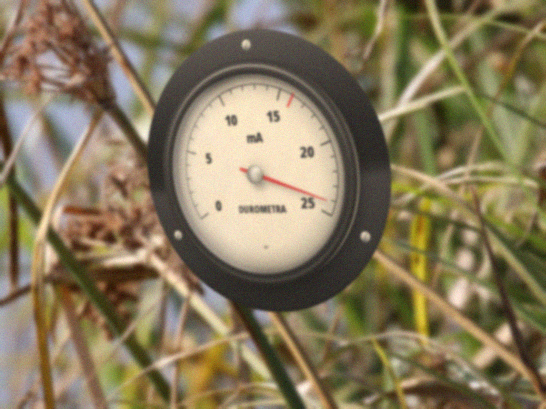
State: 24 mA
